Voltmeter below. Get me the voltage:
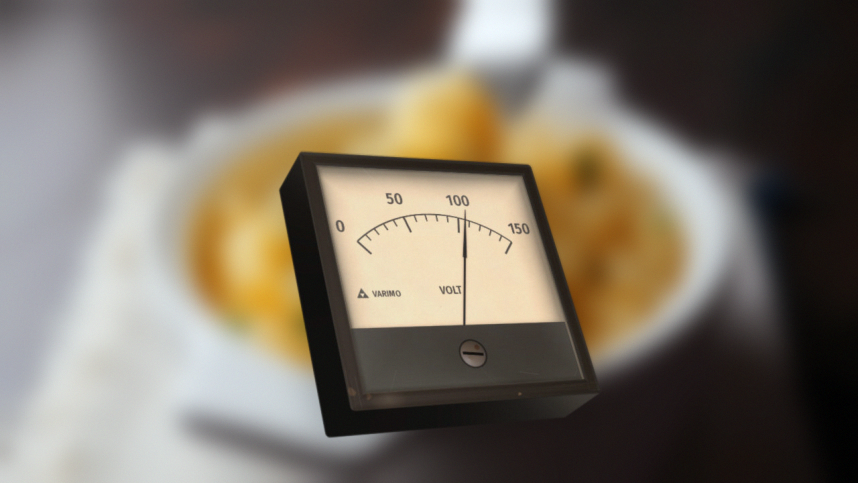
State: 105 V
